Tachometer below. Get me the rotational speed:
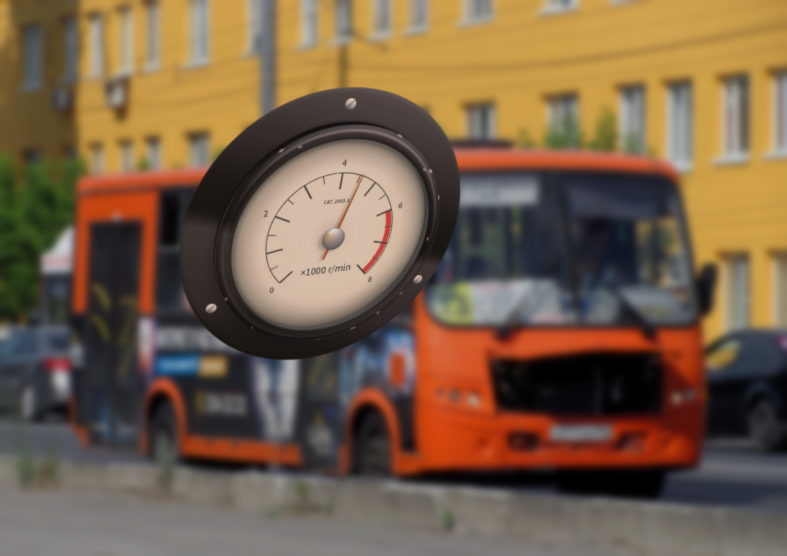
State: 4500 rpm
